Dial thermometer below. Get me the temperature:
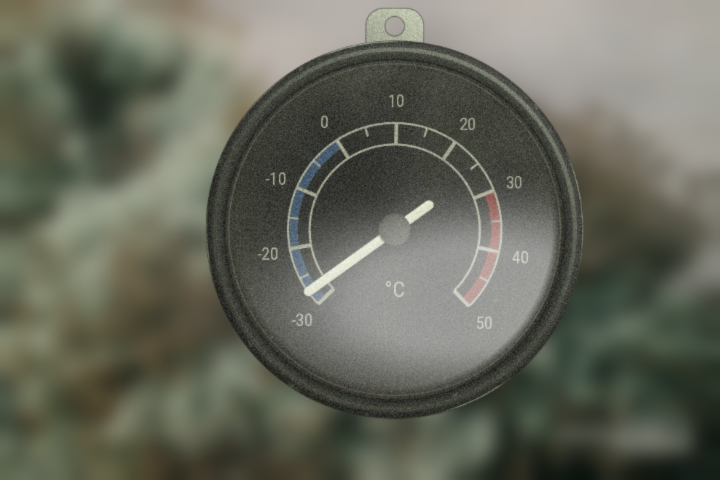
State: -27.5 °C
